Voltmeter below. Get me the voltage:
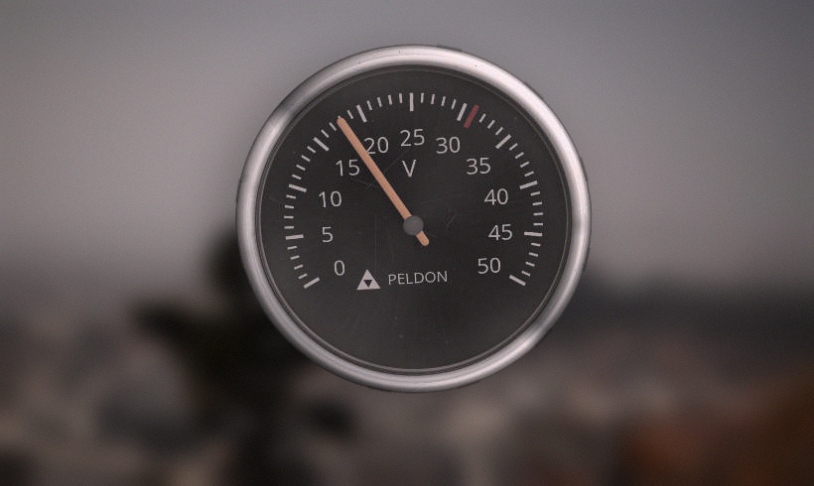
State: 18 V
